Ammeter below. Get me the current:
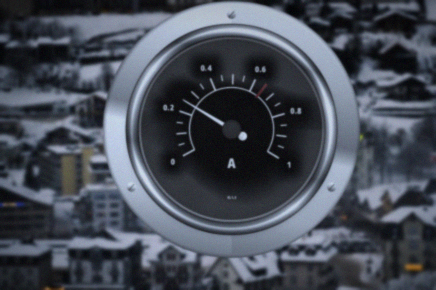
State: 0.25 A
